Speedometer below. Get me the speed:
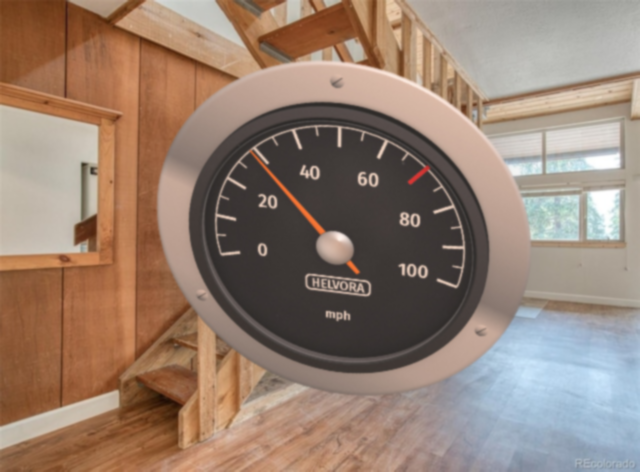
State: 30 mph
